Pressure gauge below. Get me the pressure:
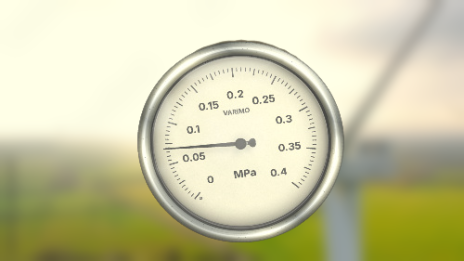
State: 0.07 MPa
